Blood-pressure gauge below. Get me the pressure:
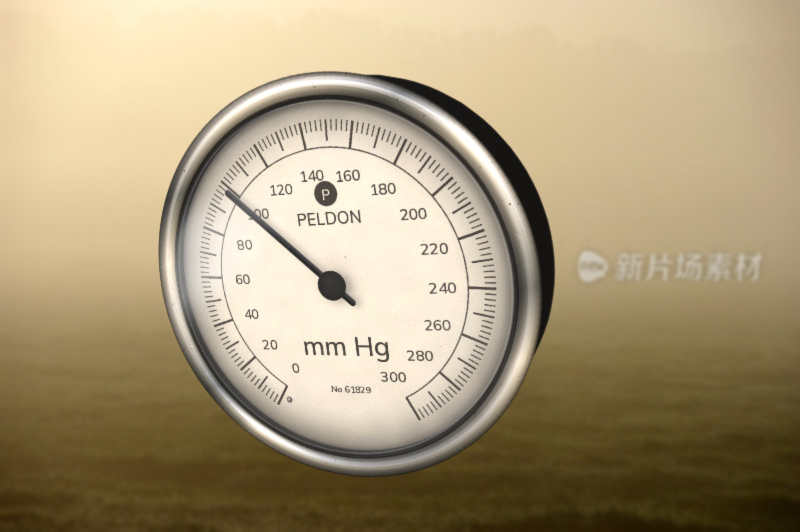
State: 100 mmHg
